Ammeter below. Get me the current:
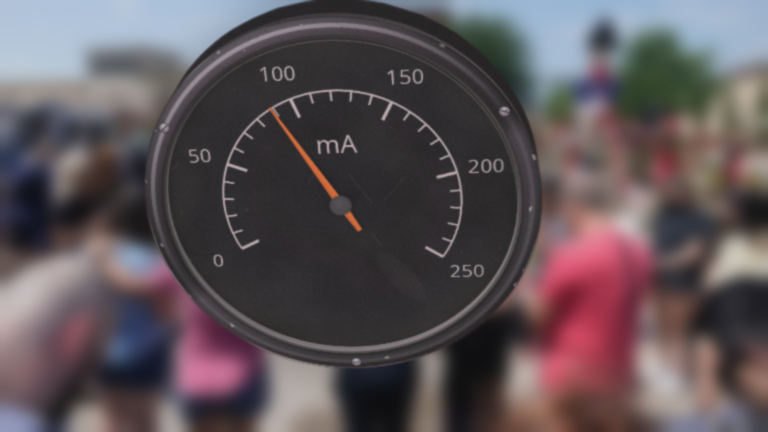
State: 90 mA
